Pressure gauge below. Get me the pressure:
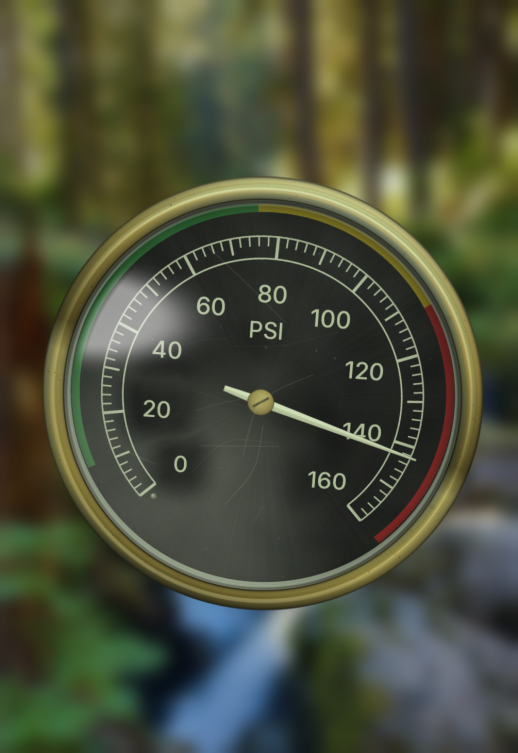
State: 142 psi
